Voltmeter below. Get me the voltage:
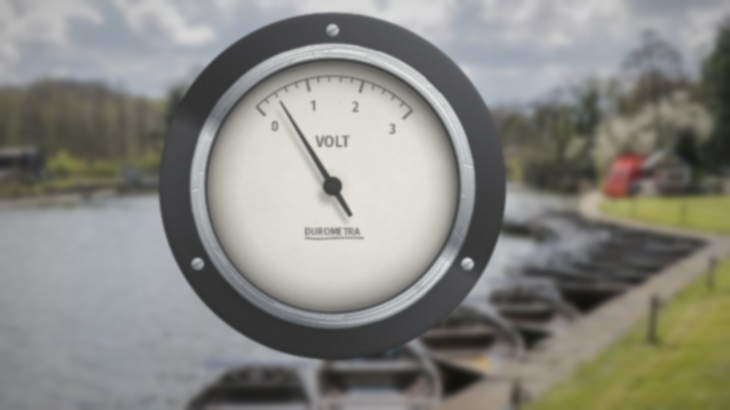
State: 0.4 V
